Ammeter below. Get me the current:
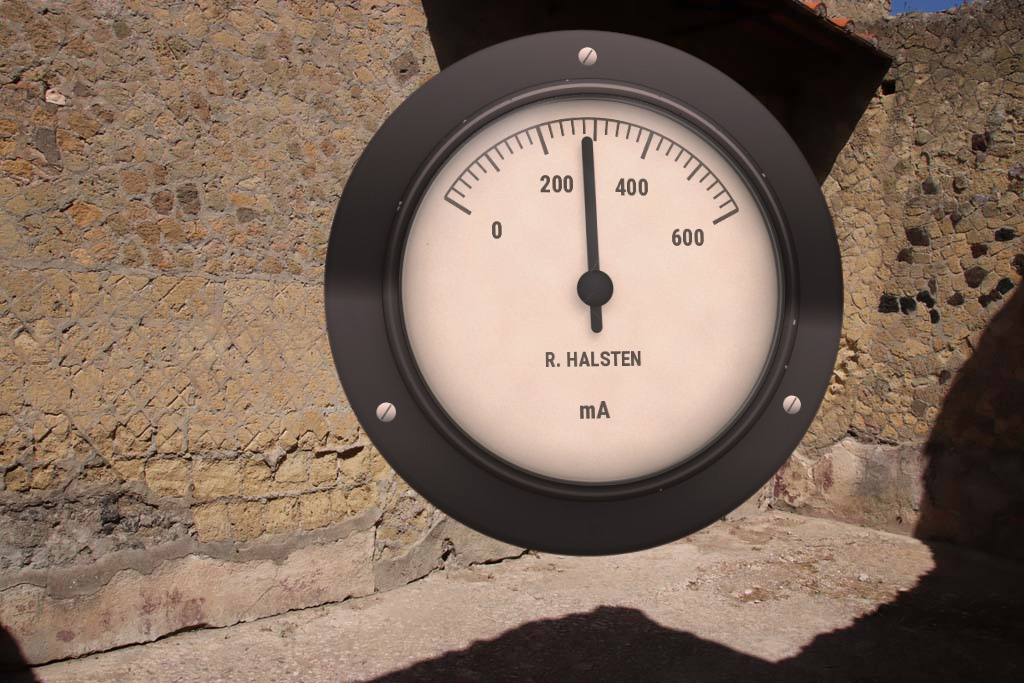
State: 280 mA
